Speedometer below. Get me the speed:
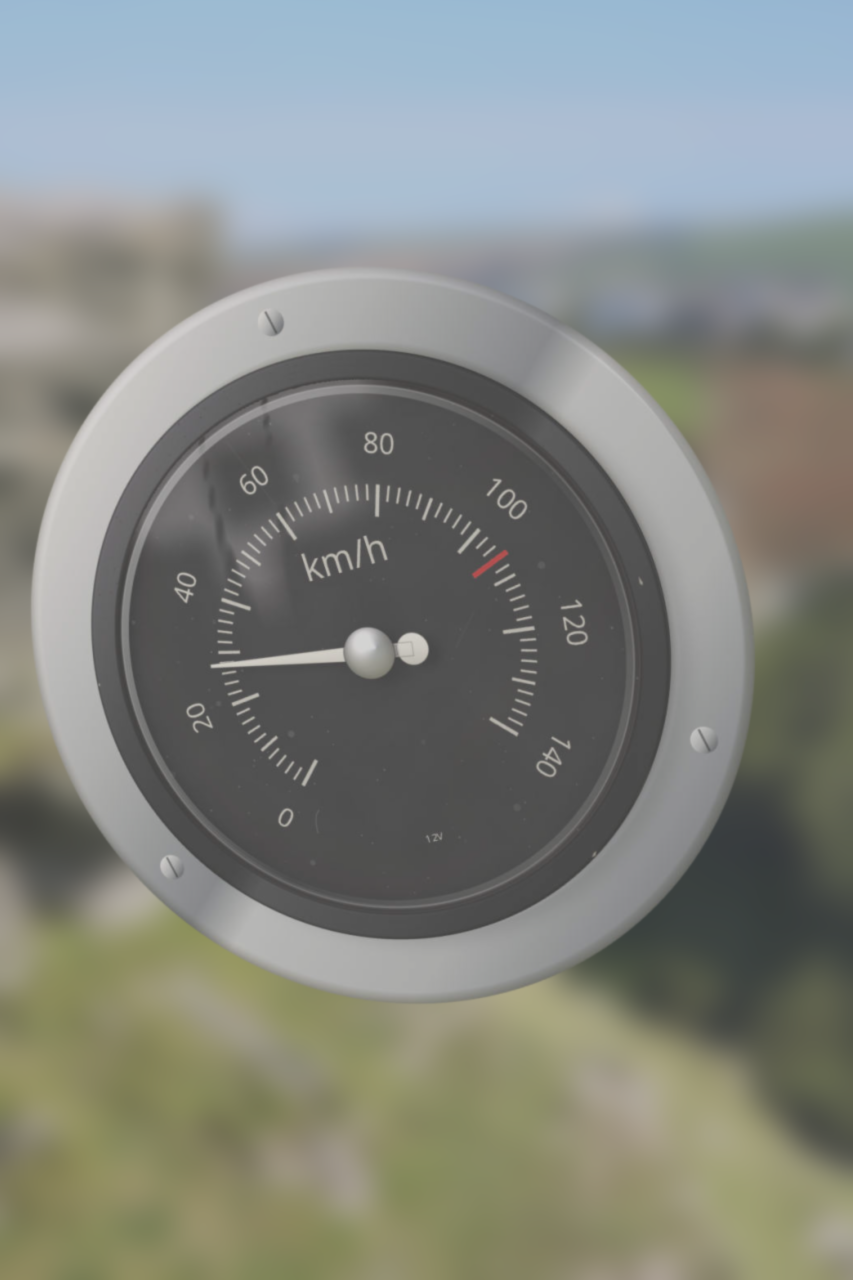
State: 28 km/h
